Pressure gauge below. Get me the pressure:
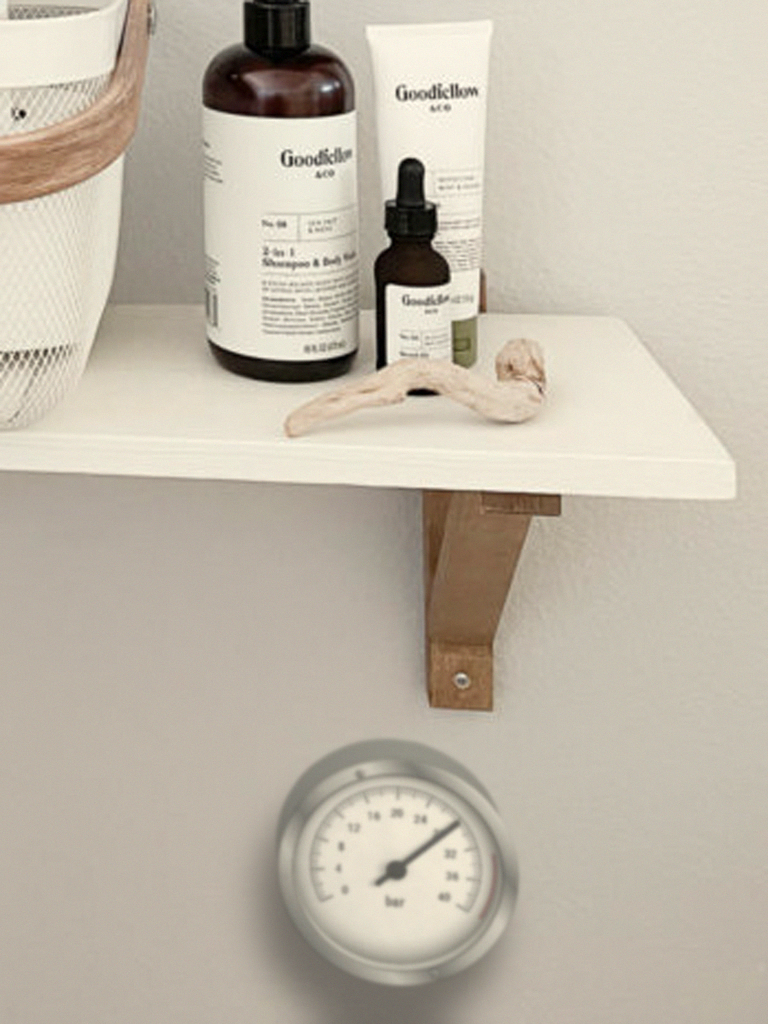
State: 28 bar
